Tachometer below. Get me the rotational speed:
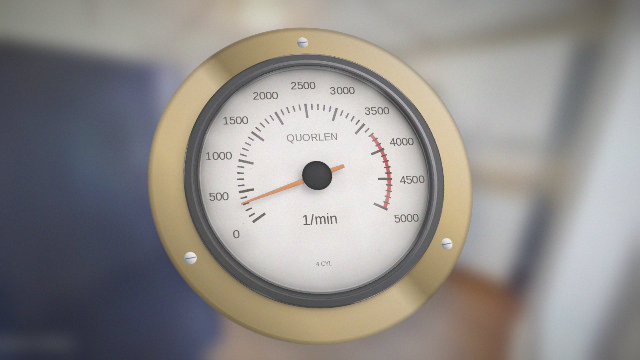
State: 300 rpm
